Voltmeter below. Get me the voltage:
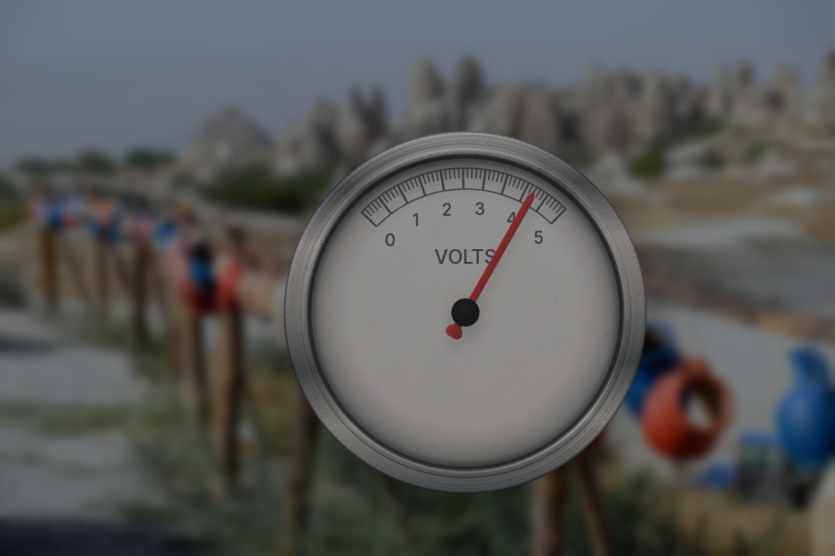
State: 4.2 V
